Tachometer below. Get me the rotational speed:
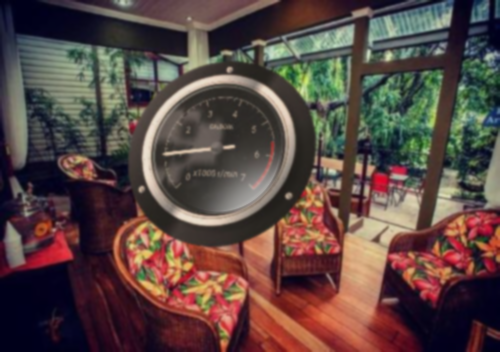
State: 1000 rpm
